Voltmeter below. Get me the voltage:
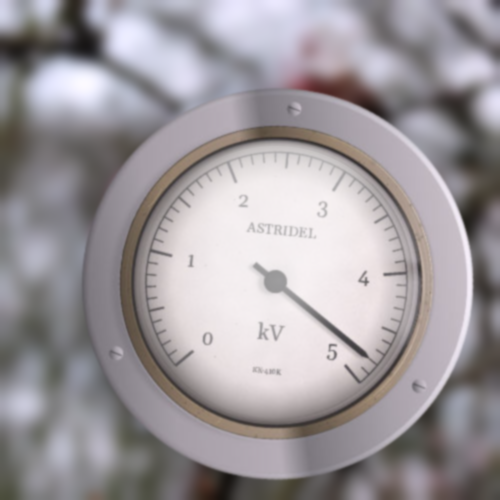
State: 4.8 kV
